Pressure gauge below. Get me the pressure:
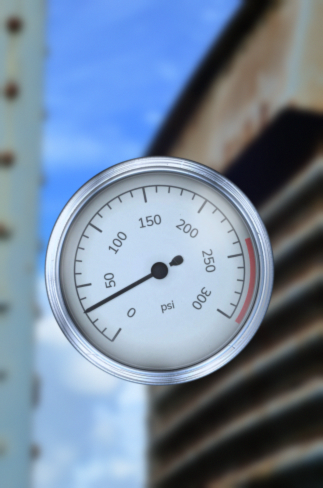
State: 30 psi
